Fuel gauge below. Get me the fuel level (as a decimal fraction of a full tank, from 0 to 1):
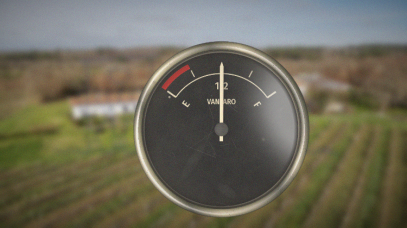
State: 0.5
